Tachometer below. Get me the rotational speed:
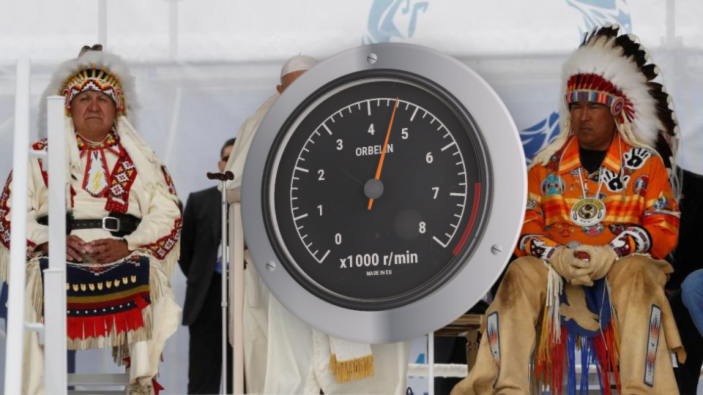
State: 4600 rpm
